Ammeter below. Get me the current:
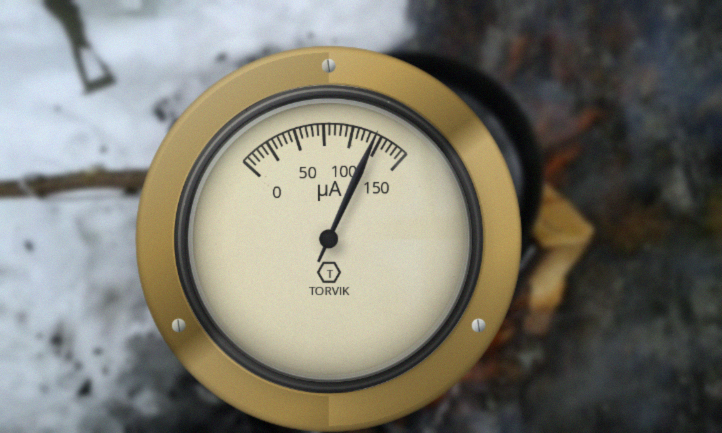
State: 120 µA
